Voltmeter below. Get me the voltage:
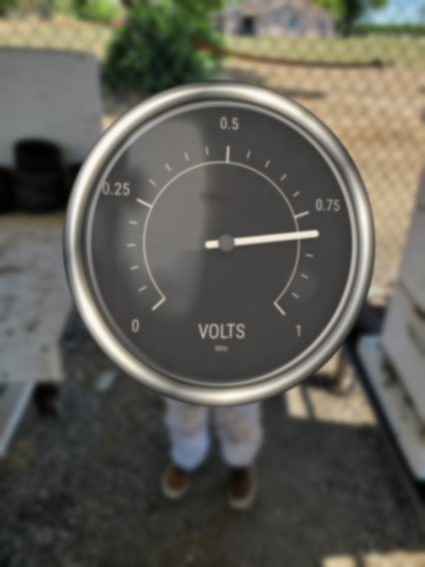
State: 0.8 V
